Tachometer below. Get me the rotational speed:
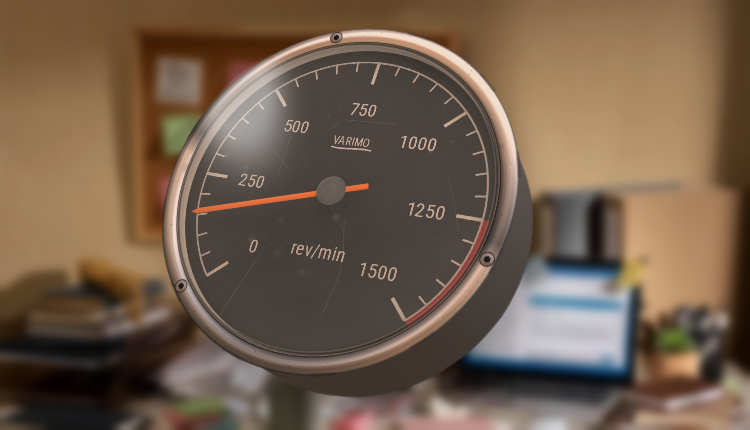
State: 150 rpm
